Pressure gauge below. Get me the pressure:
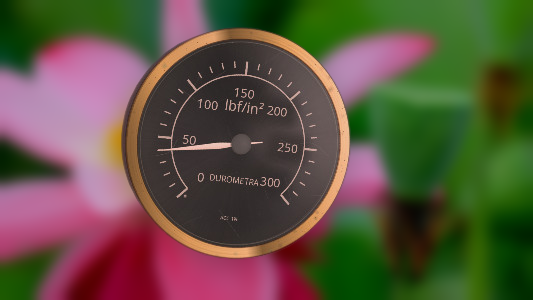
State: 40 psi
